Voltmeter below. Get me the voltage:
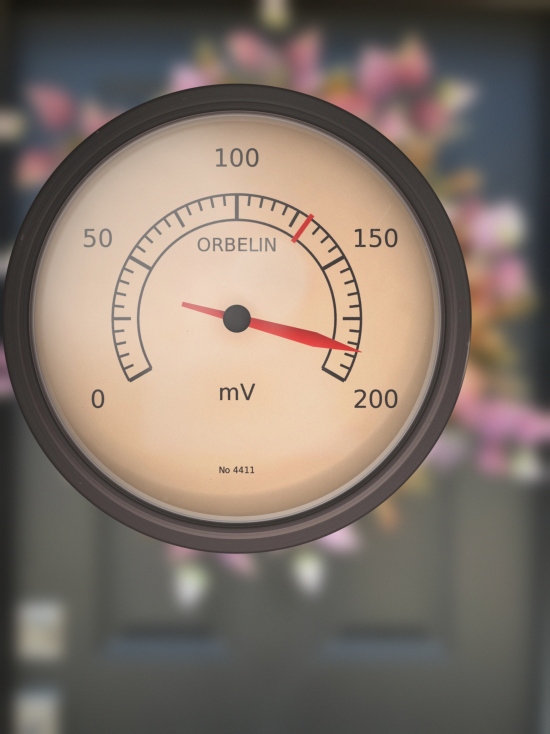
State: 187.5 mV
